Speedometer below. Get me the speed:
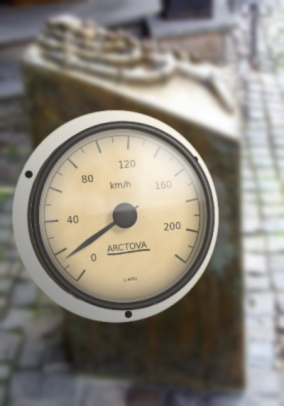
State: 15 km/h
